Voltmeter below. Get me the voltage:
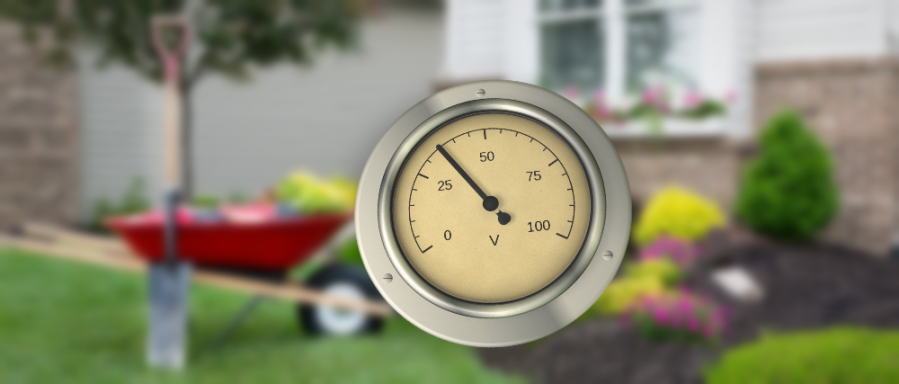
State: 35 V
